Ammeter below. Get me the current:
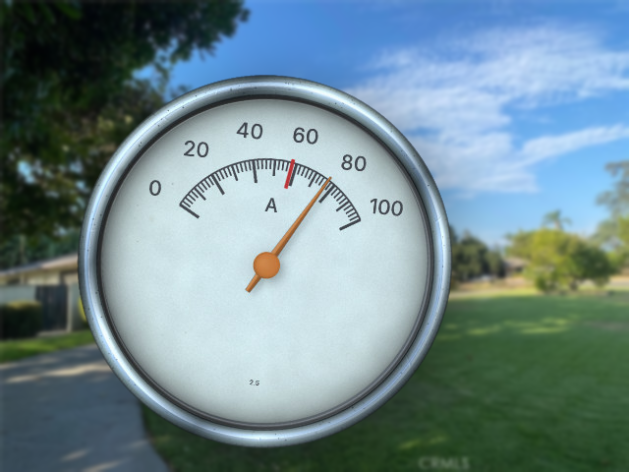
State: 76 A
